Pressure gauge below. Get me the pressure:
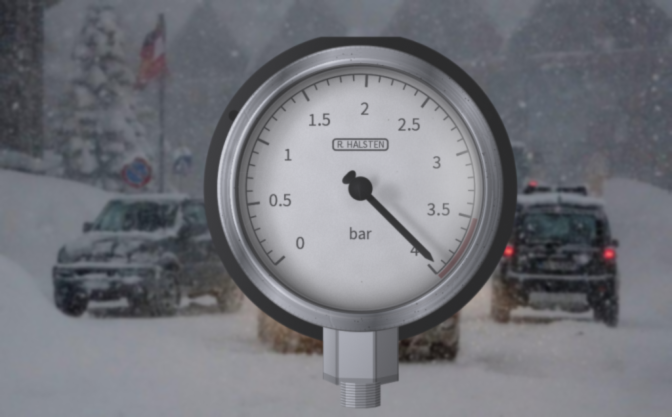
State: 3.95 bar
